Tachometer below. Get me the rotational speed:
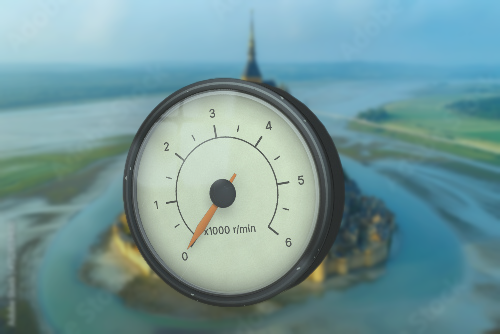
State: 0 rpm
